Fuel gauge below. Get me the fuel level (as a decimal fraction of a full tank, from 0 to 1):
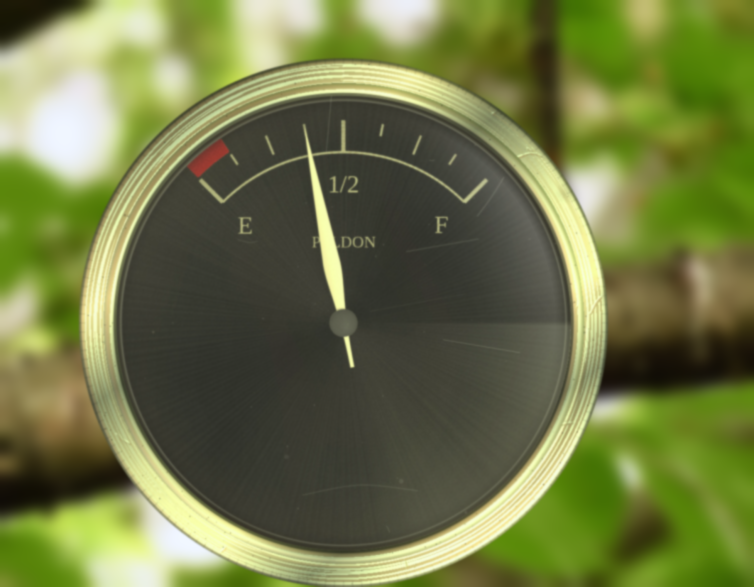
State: 0.375
